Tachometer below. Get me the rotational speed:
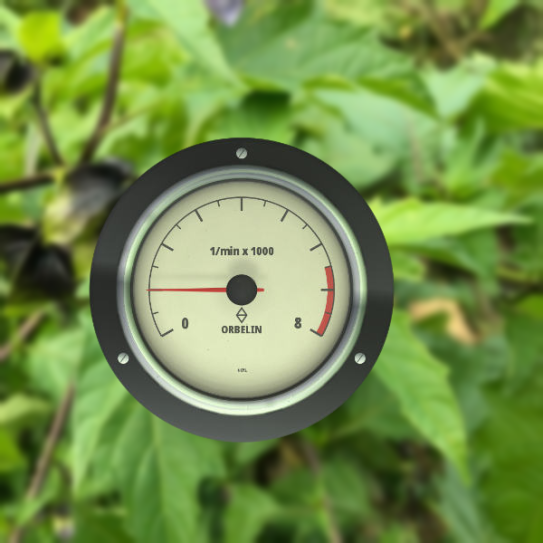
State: 1000 rpm
